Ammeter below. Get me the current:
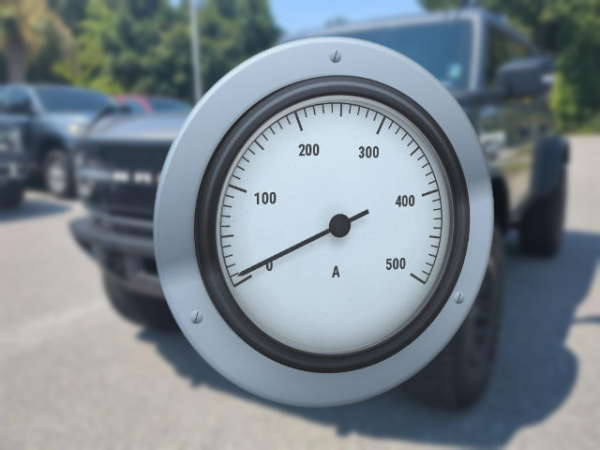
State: 10 A
